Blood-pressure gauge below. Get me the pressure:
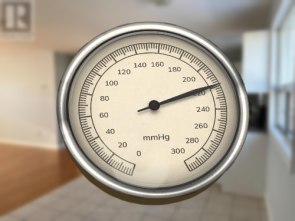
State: 220 mmHg
